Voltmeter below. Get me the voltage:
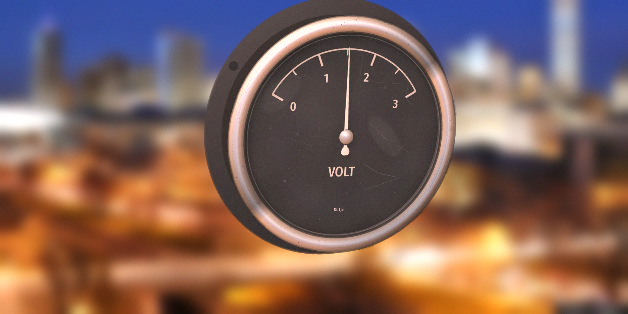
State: 1.5 V
